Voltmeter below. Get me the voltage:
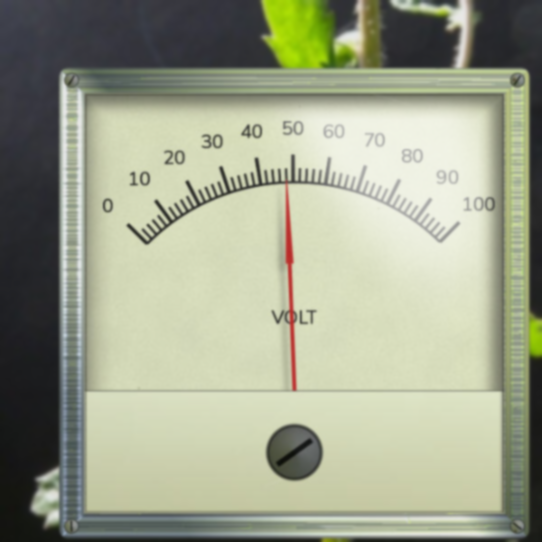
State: 48 V
